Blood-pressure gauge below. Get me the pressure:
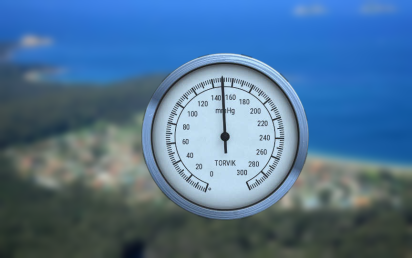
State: 150 mmHg
